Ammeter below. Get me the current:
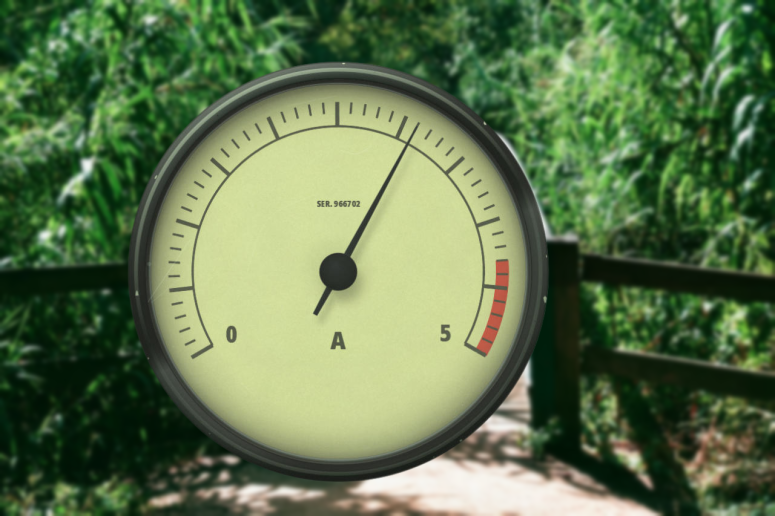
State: 3.1 A
